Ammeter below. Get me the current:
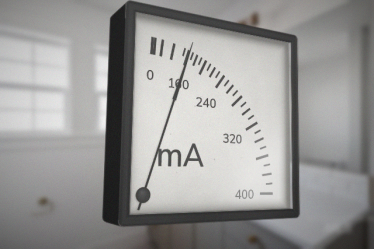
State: 160 mA
